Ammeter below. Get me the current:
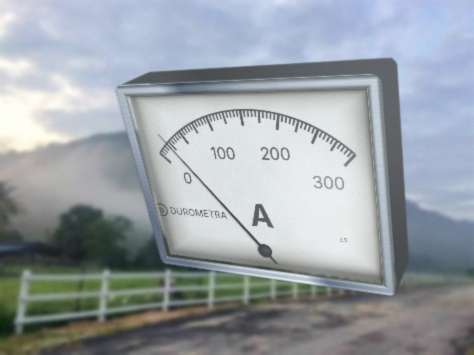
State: 25 A
